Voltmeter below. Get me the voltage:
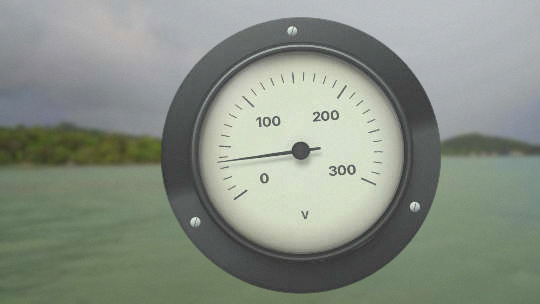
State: 35 V
